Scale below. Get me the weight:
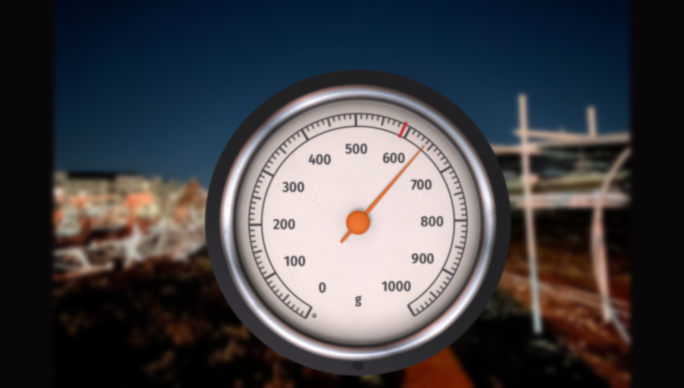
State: 640 g
